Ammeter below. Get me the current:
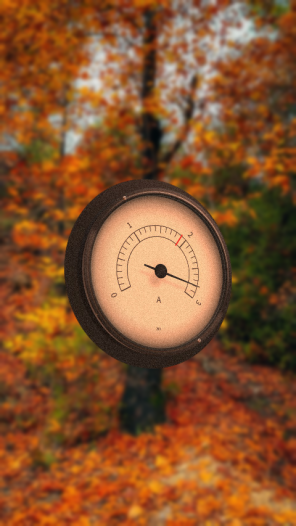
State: 2.8 A
